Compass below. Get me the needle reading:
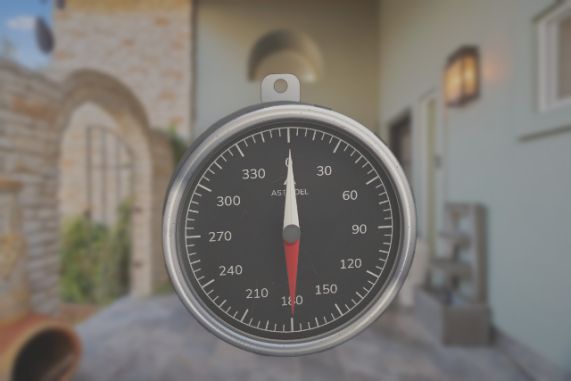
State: 180 °
